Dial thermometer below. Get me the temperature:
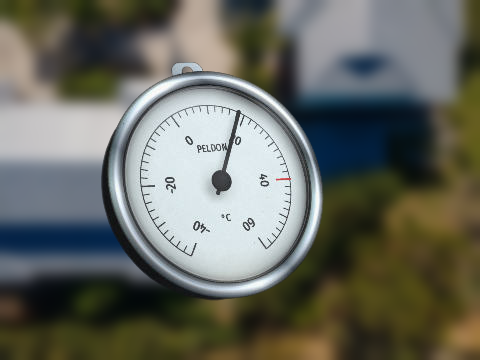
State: 18 °C
